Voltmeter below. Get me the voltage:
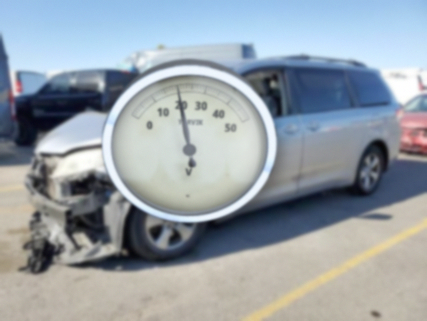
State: 20 V
